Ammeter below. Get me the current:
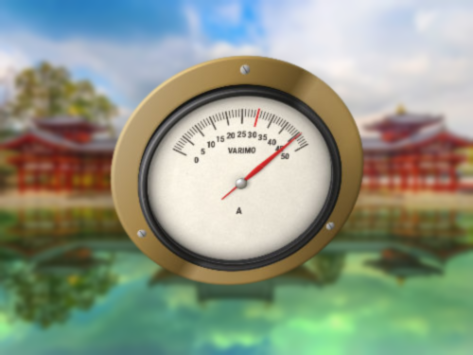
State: 45 A
